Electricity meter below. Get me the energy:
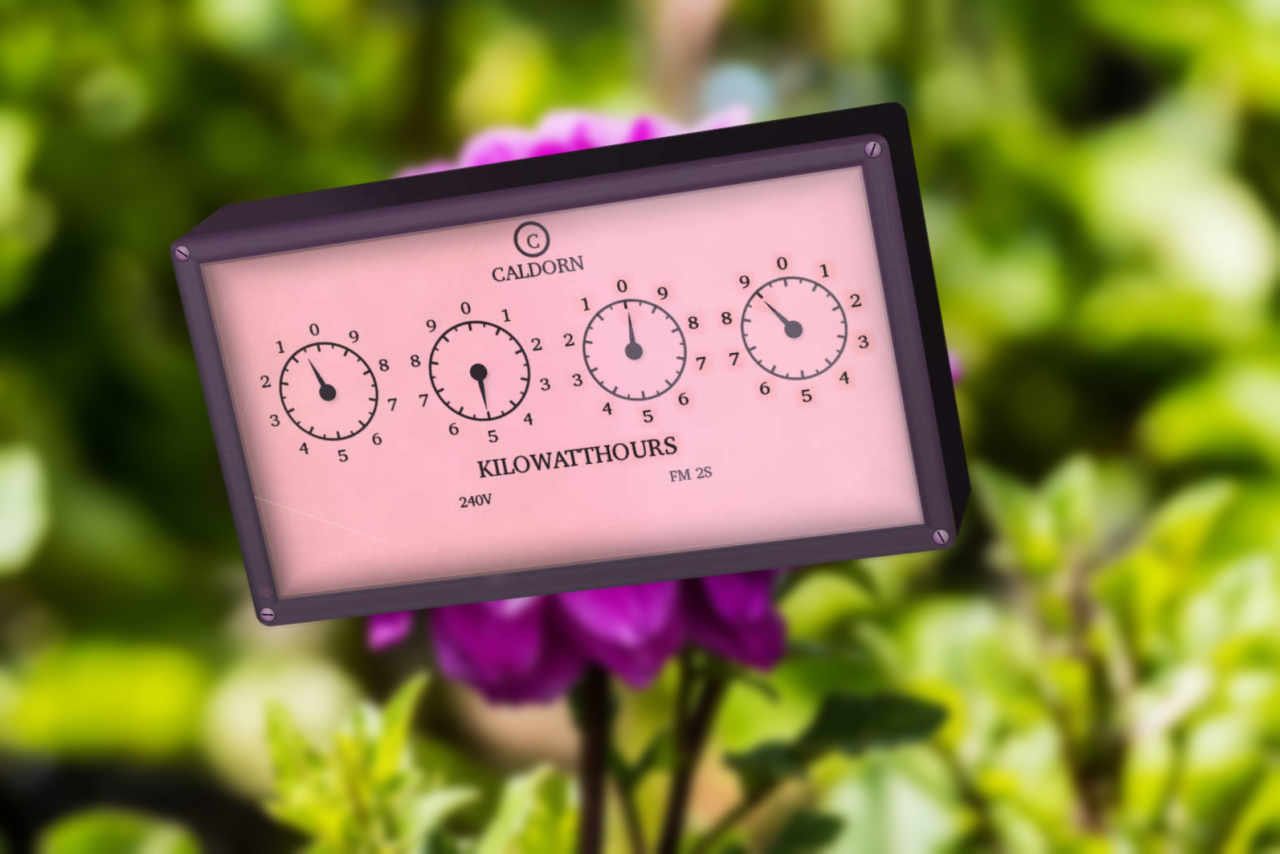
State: 499 kWh
